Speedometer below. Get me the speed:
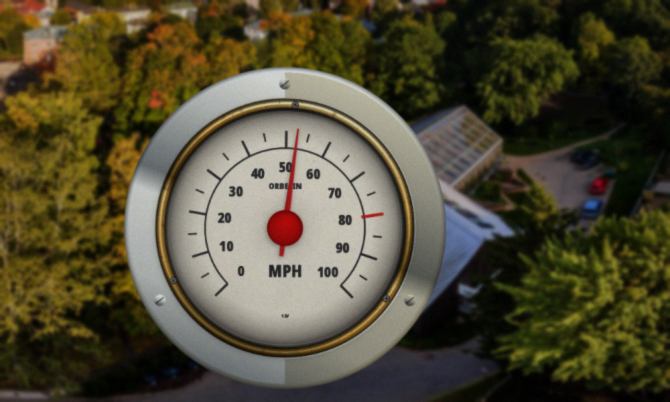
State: 52.5 mph
